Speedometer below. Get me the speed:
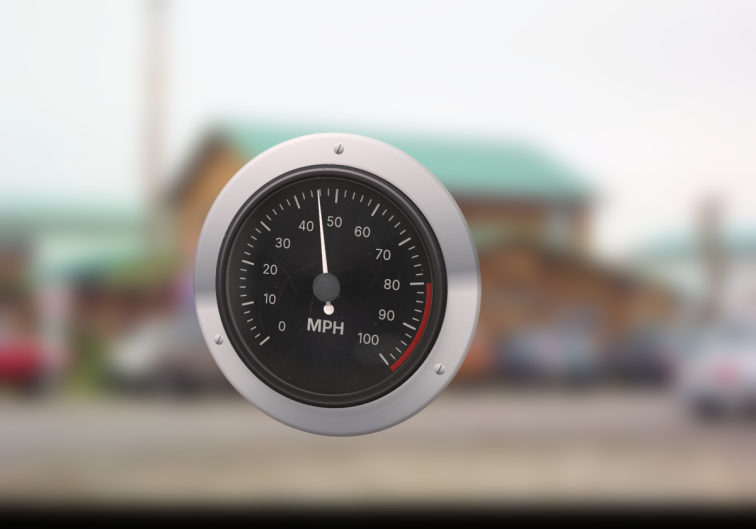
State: 46 mph
